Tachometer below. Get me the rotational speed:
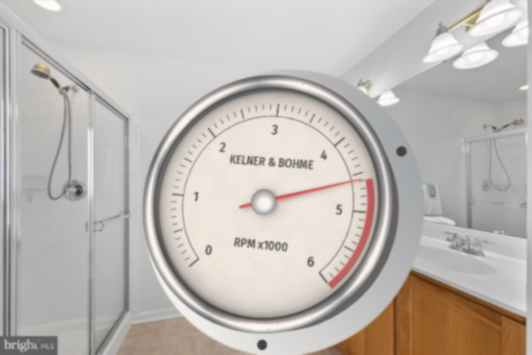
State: 4600 rpm
